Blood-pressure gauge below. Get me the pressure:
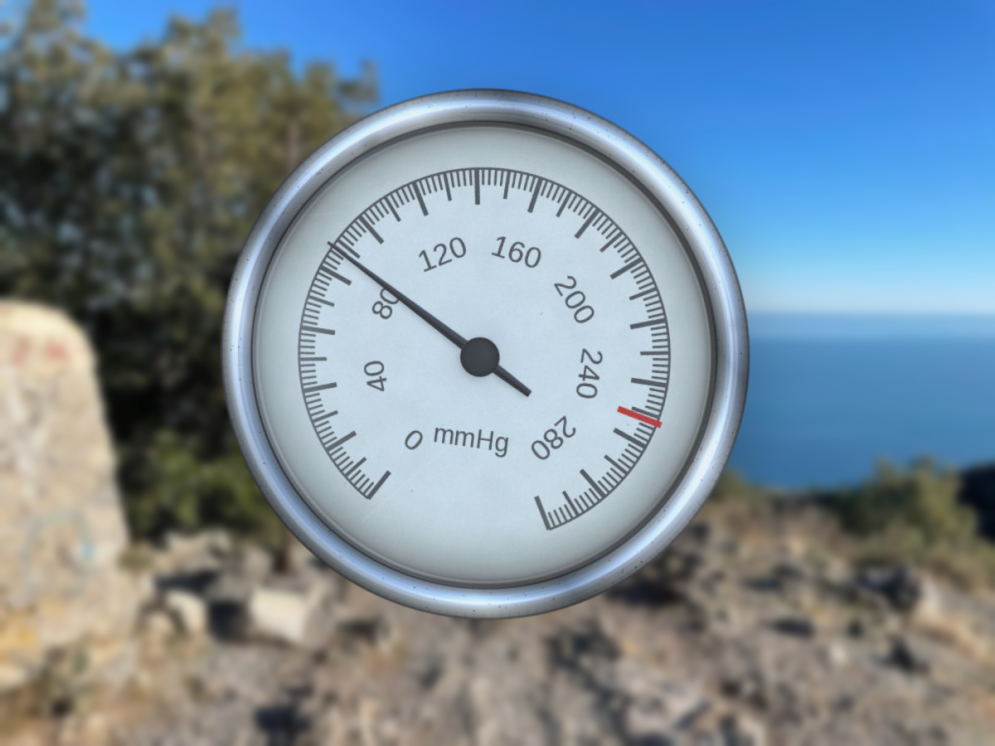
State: 88 mmHg
